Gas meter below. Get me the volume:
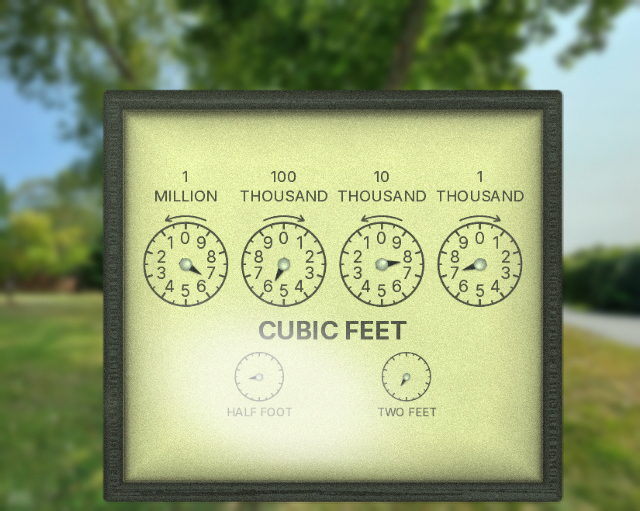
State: 657700 ft³
